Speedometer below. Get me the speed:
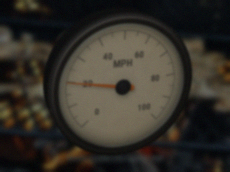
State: 20 mph
